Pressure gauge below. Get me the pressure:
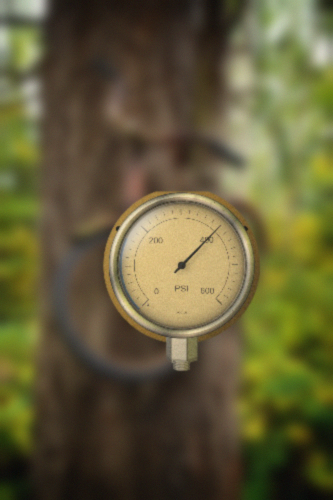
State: 400 psi
